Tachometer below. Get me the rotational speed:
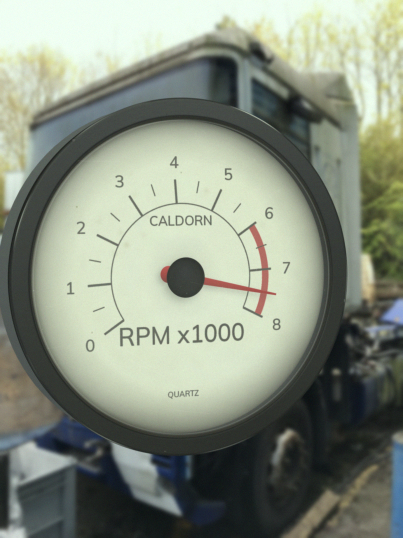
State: 7500 rpm
